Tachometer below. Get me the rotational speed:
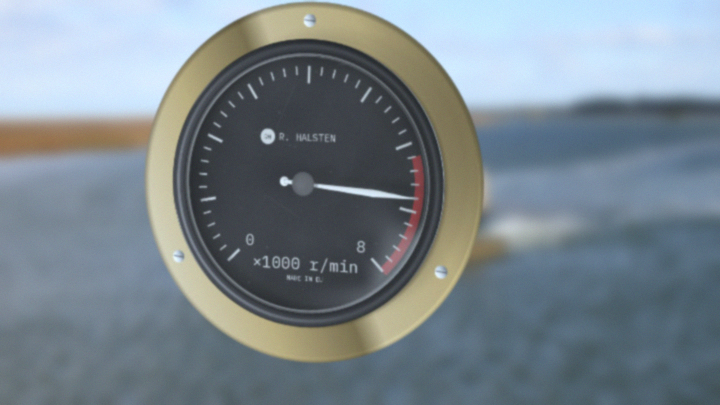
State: 6800 rpm
